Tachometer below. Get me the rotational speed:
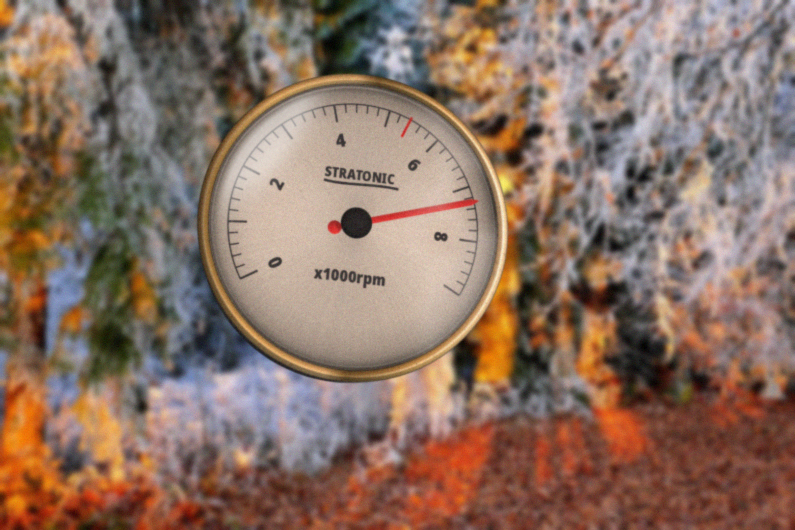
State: 7300 rpm
